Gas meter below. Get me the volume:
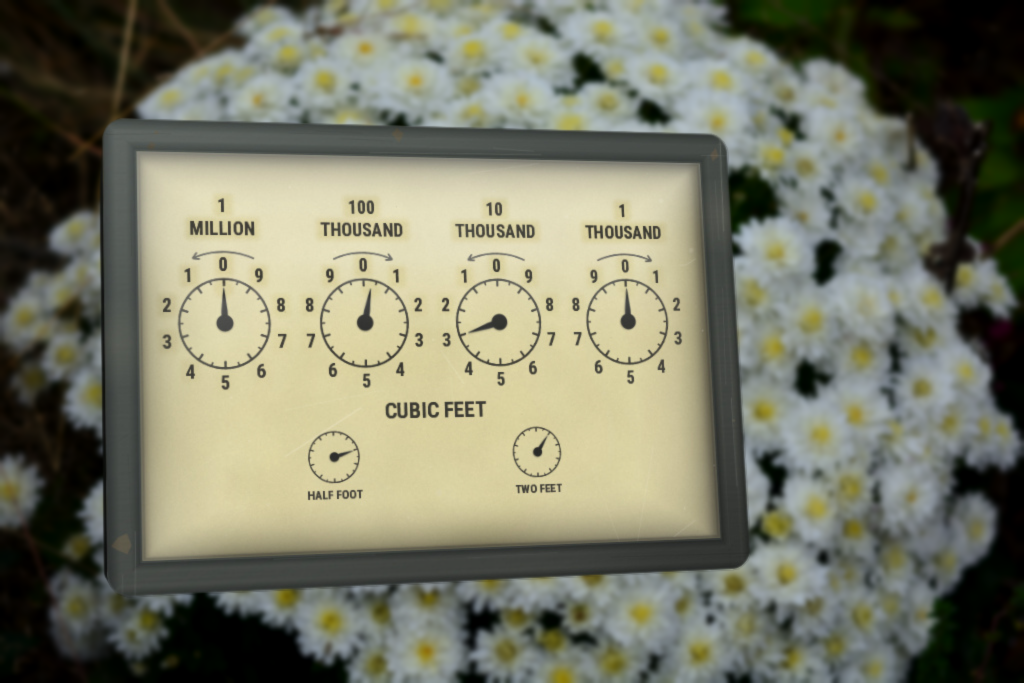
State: 3000 ft³
